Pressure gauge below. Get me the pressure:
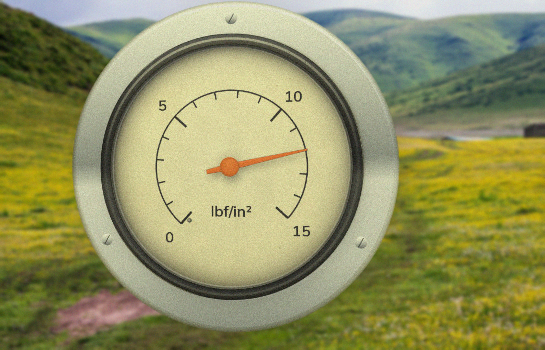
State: 12 psi
